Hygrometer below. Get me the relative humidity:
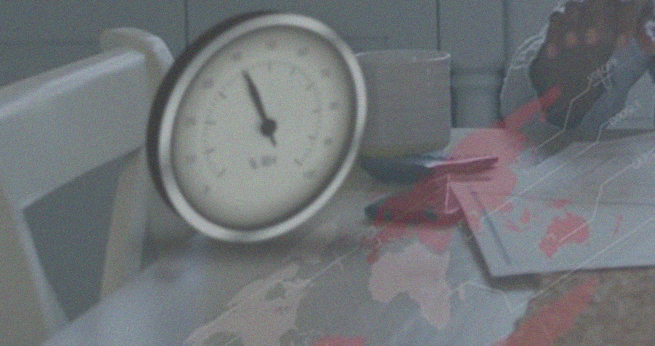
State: 40 %
